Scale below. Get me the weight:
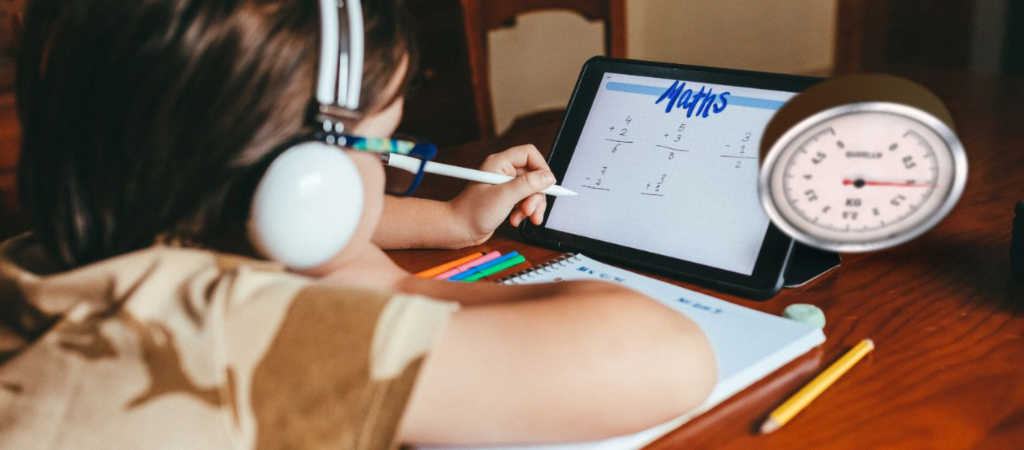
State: 1 kg
